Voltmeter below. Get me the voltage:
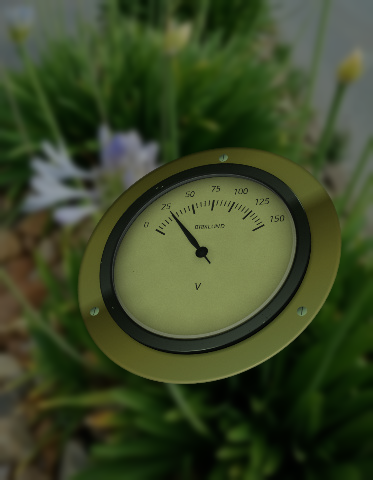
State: 25 V
